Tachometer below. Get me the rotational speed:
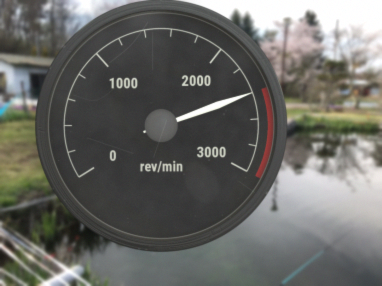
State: 2400 rpm
